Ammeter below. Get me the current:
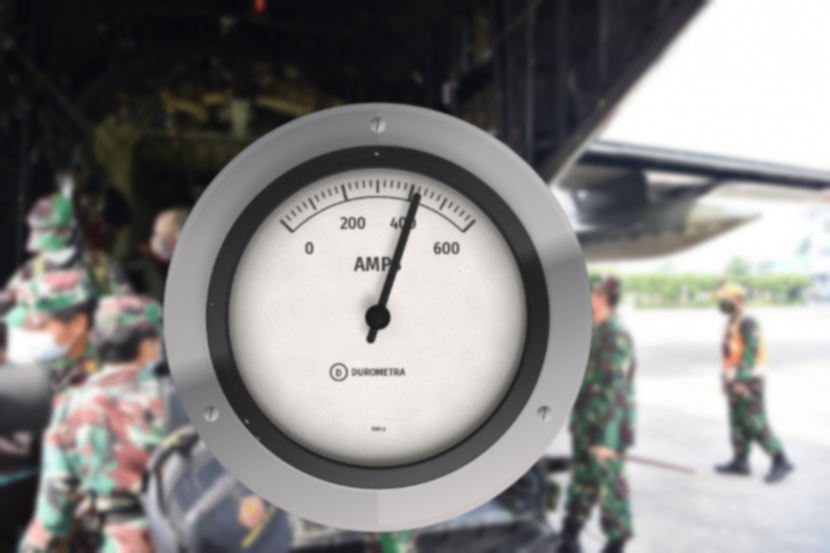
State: 420 A
